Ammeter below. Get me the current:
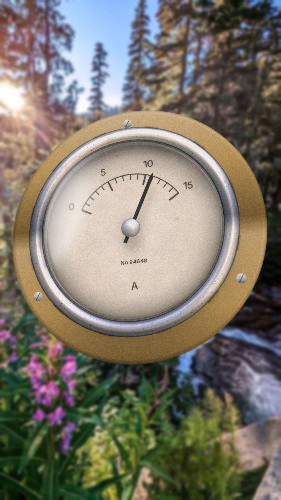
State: 11 A
